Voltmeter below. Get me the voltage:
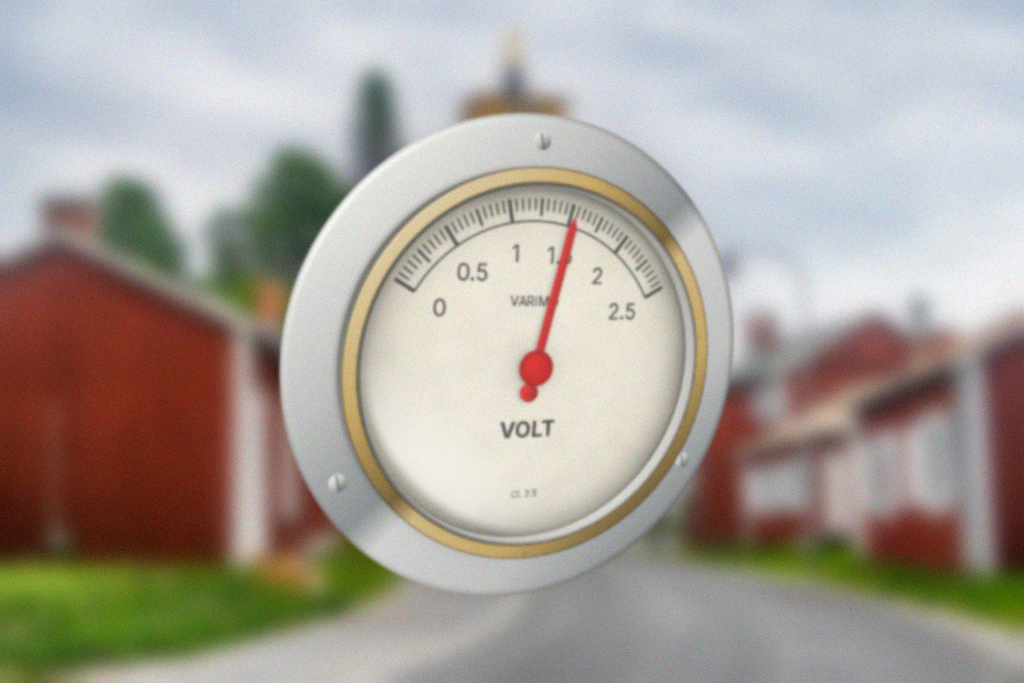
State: 1.5 V
